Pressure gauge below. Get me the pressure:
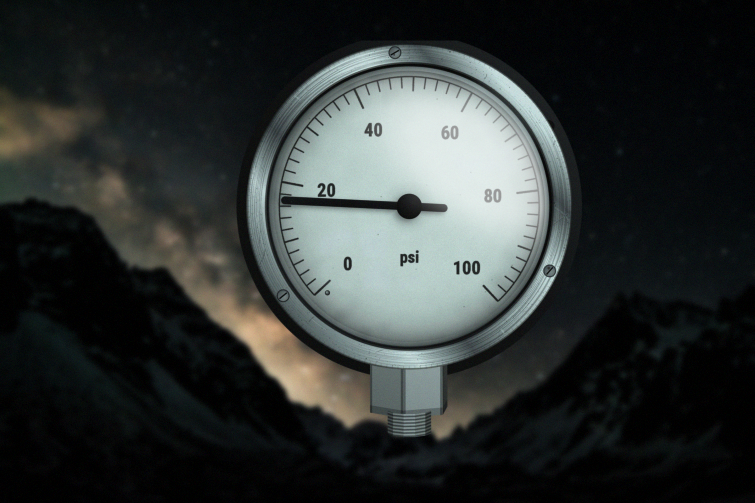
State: 17 psi
